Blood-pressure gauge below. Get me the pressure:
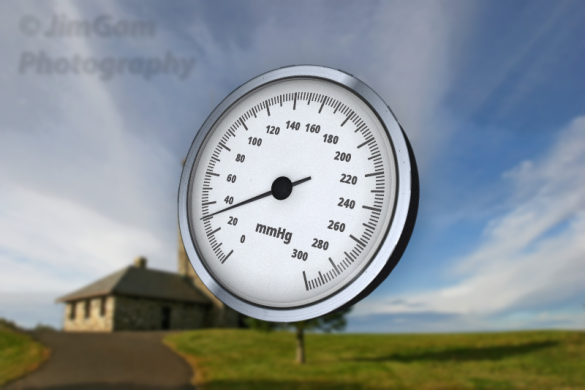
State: 30 mmHg
